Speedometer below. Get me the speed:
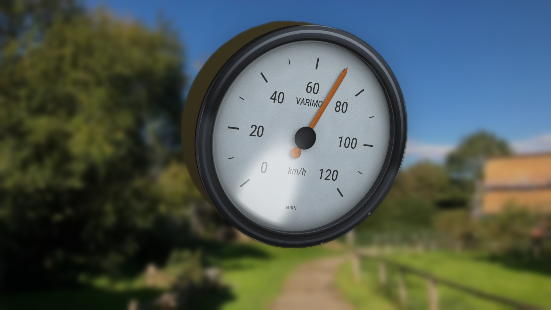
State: 70 km/h
